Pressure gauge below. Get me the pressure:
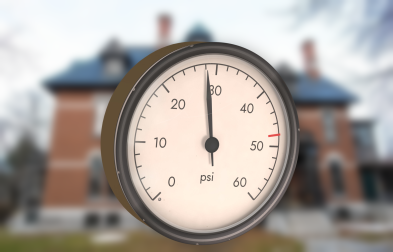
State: 28 psi
